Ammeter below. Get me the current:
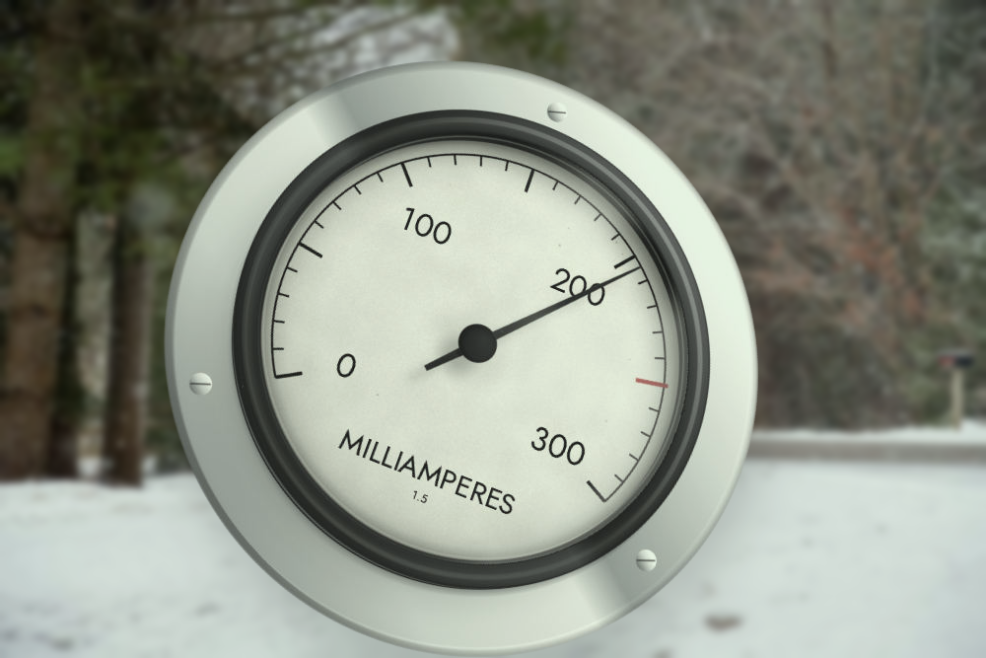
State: 205 mA
